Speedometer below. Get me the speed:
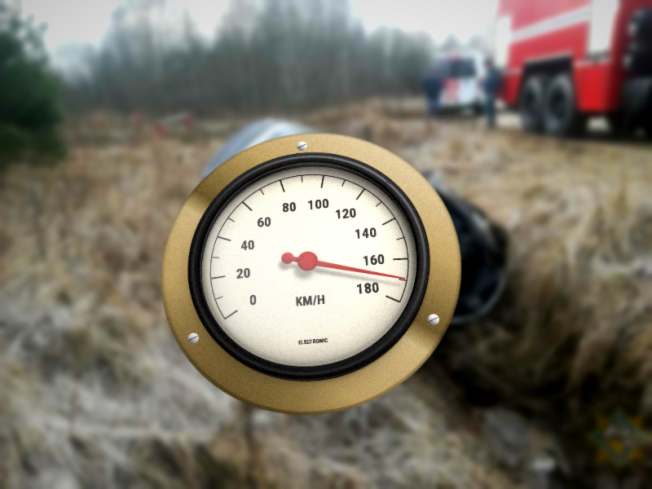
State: 170 km/h
